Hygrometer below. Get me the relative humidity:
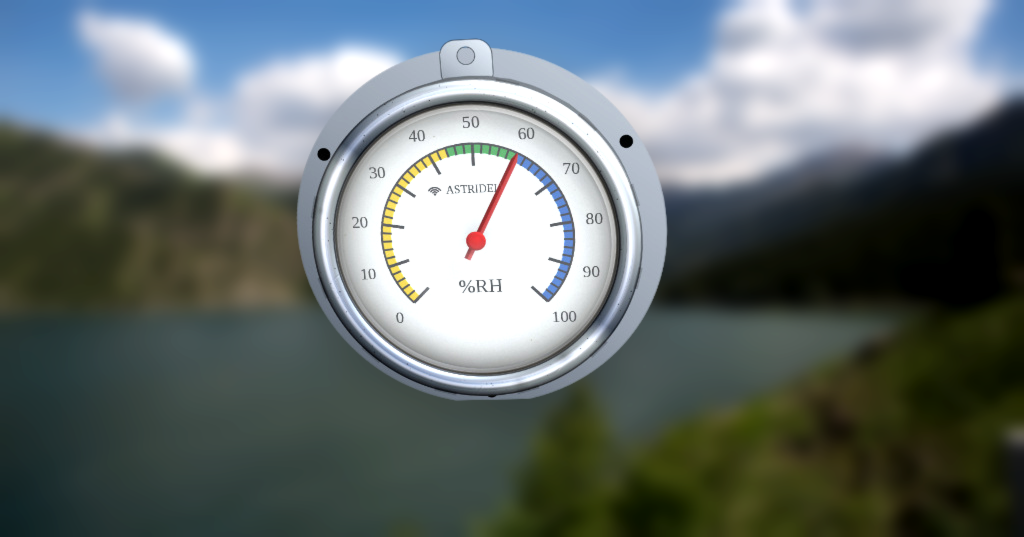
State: 60 %
